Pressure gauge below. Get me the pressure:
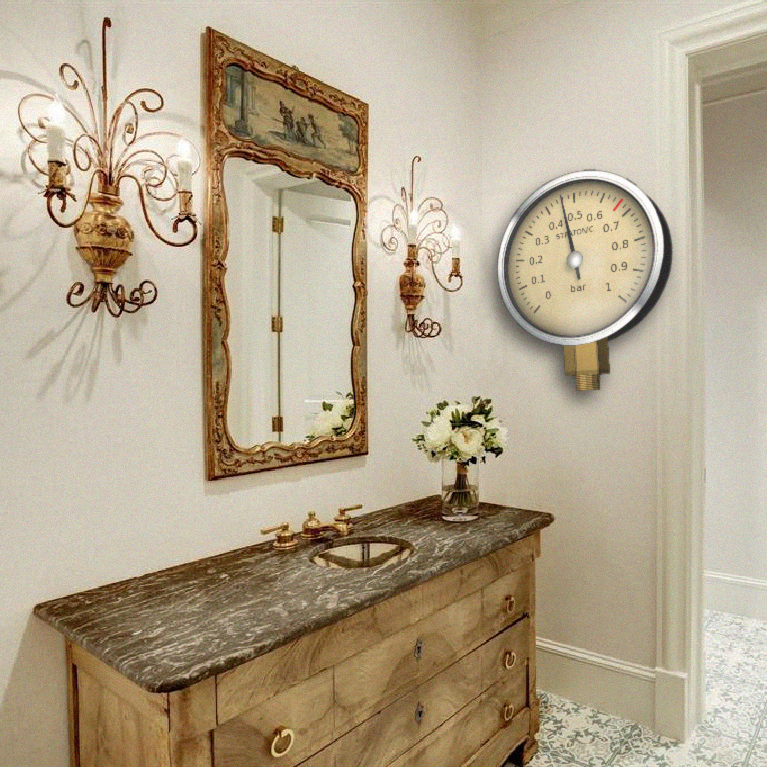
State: 0.46 bar
